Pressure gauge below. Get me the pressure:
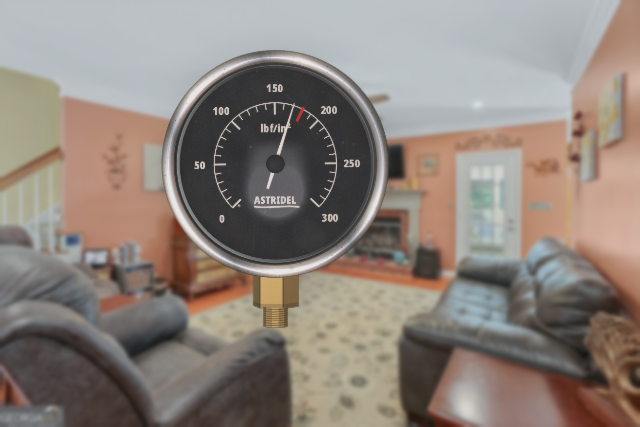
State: 170 psi
